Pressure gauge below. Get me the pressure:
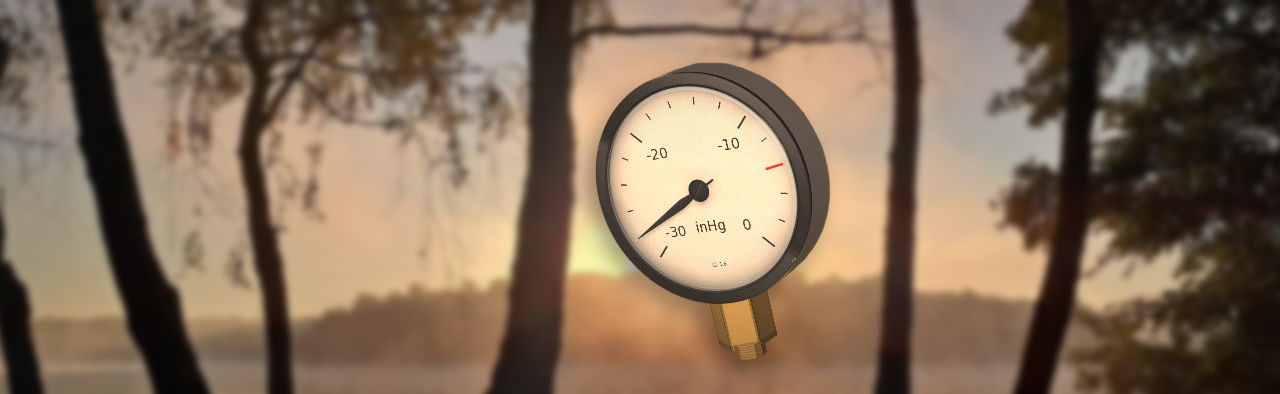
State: -28 inHg
